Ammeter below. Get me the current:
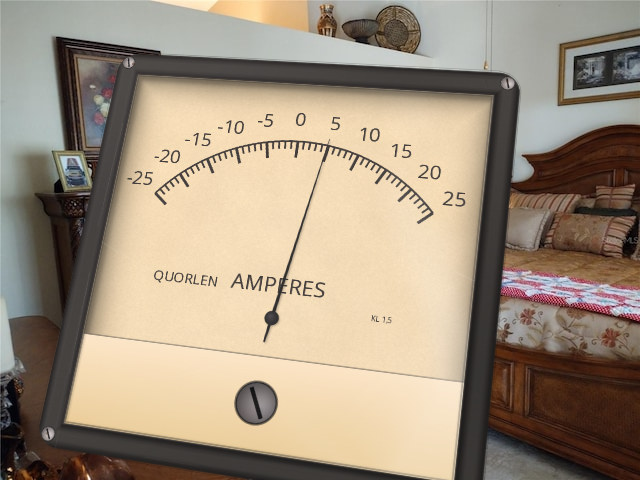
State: 5 A
